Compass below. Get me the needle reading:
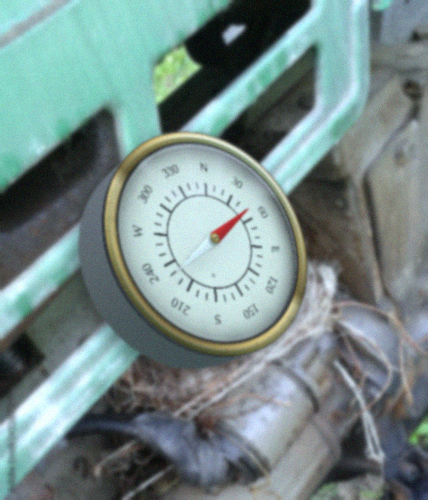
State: 50 °
